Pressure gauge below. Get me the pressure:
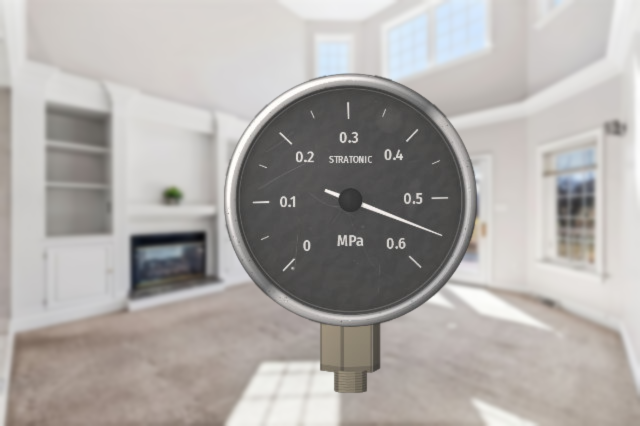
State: 0.55 MPa
